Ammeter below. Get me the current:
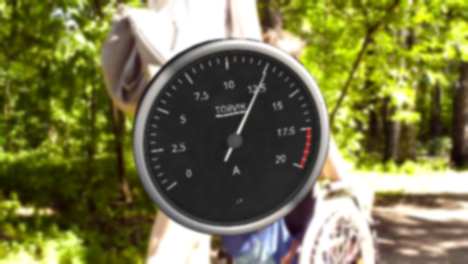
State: 12.5 A
